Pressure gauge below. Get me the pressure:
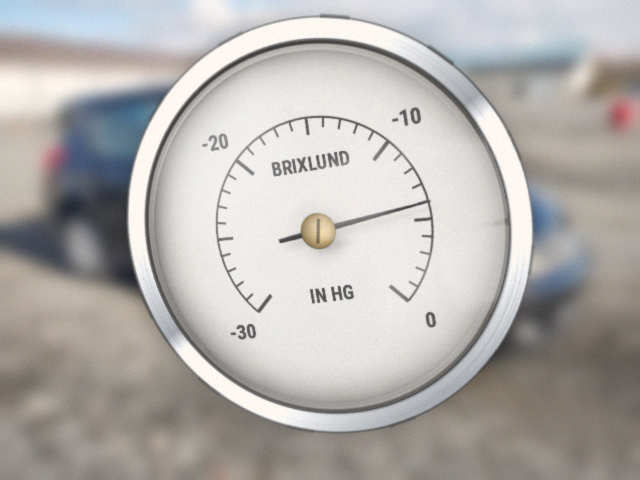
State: -6 inHg
